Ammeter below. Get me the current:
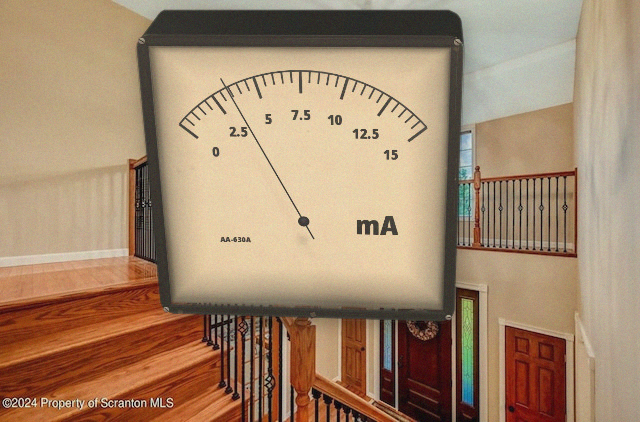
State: 3.5 mA
